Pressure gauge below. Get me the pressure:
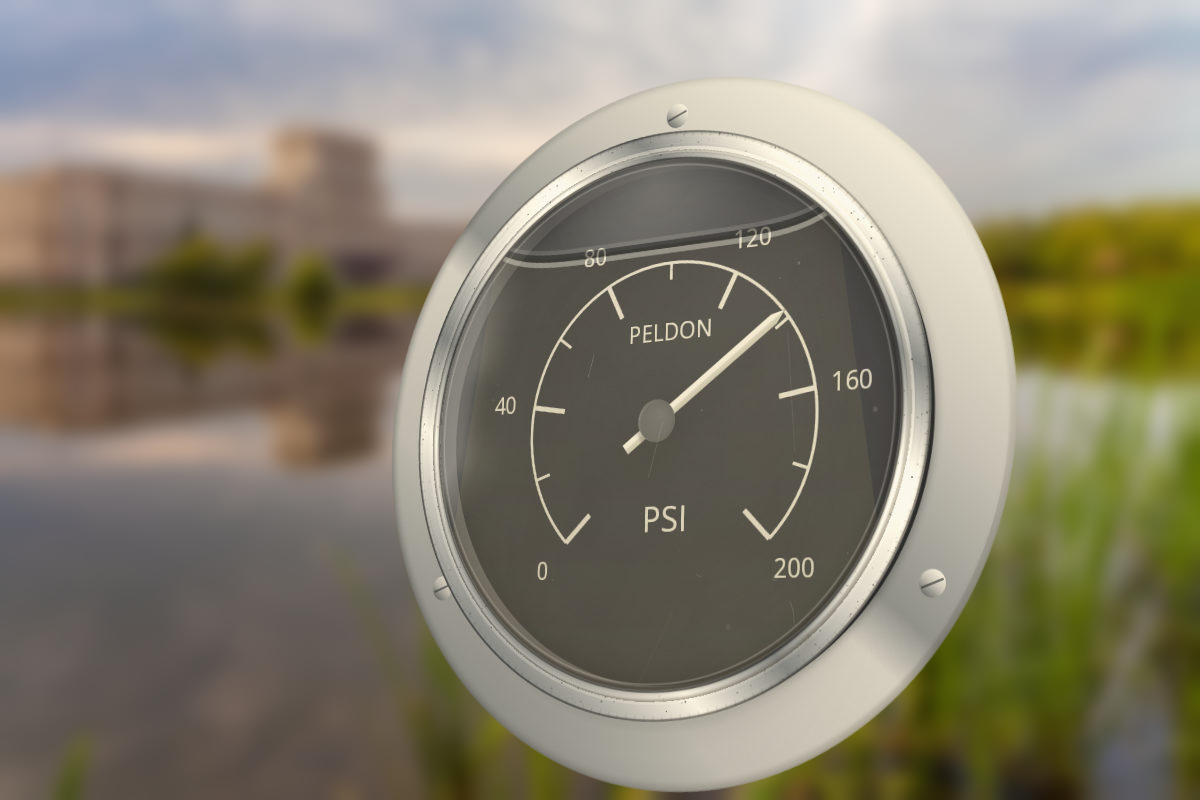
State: 140 psi
